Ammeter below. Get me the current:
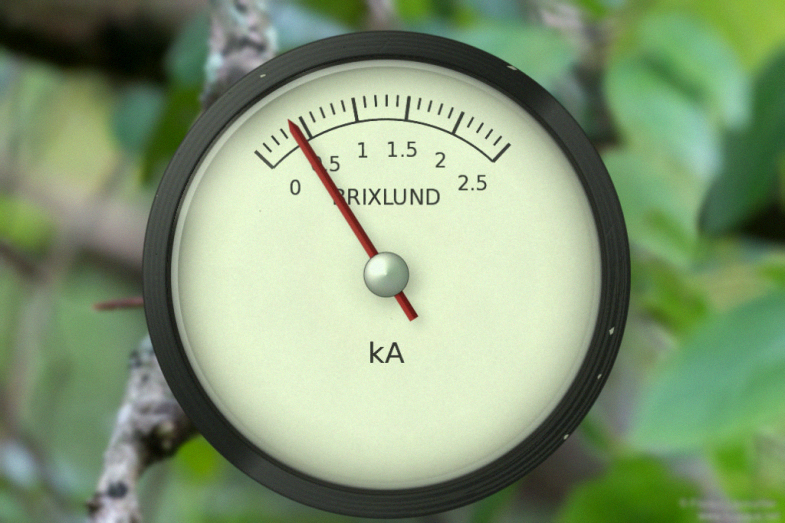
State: 0.4 kA
